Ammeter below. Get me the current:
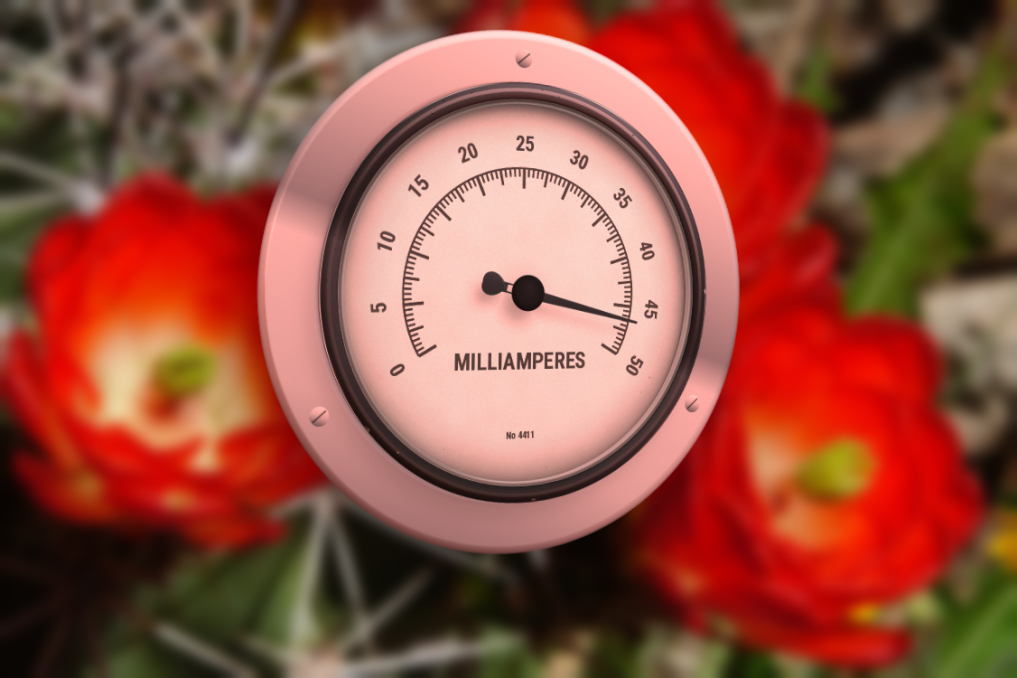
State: 46.5 mA
